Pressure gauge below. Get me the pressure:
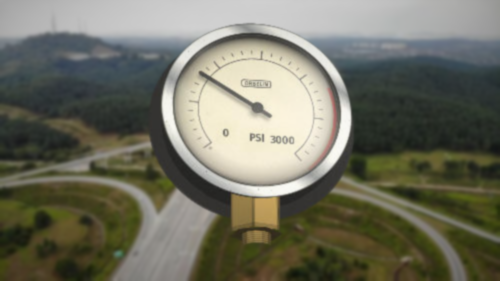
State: 800 psi
